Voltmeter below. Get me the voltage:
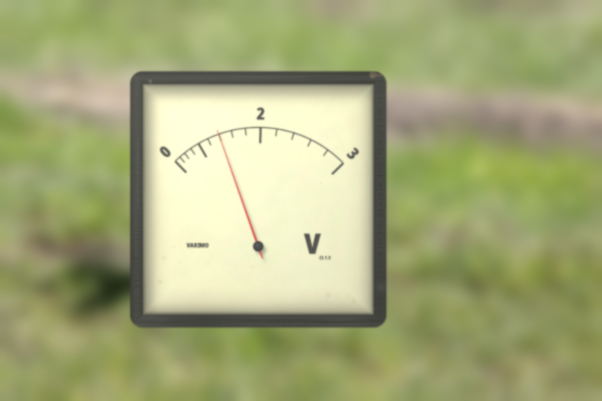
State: 1.4 V
